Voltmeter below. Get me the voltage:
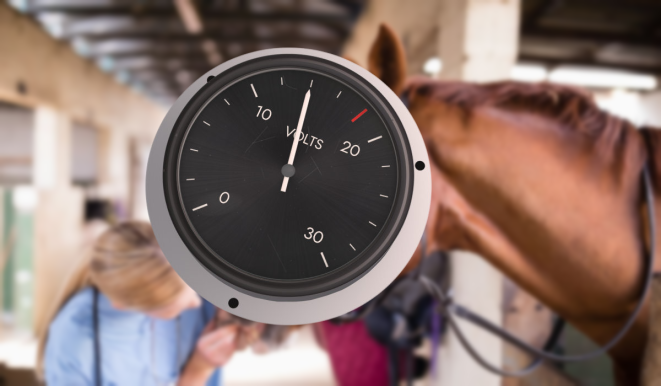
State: 14 V
